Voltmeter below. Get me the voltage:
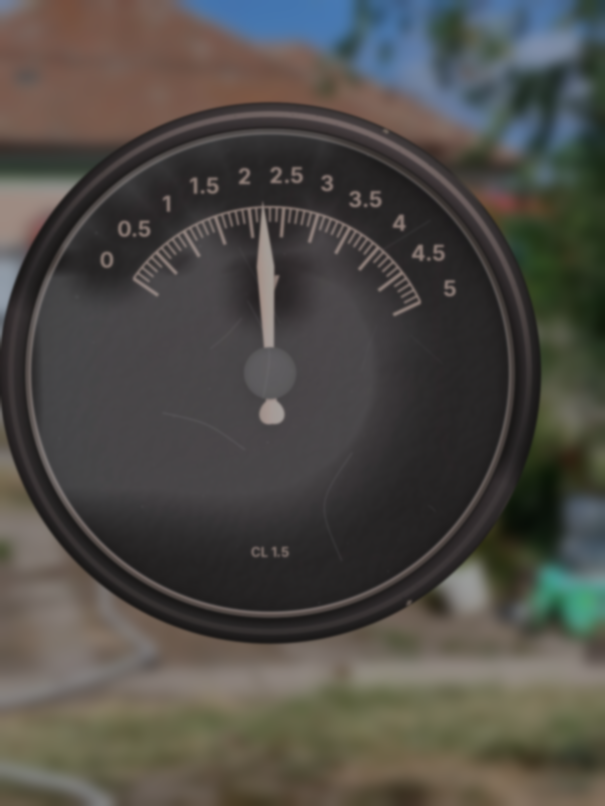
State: 2.2 V
